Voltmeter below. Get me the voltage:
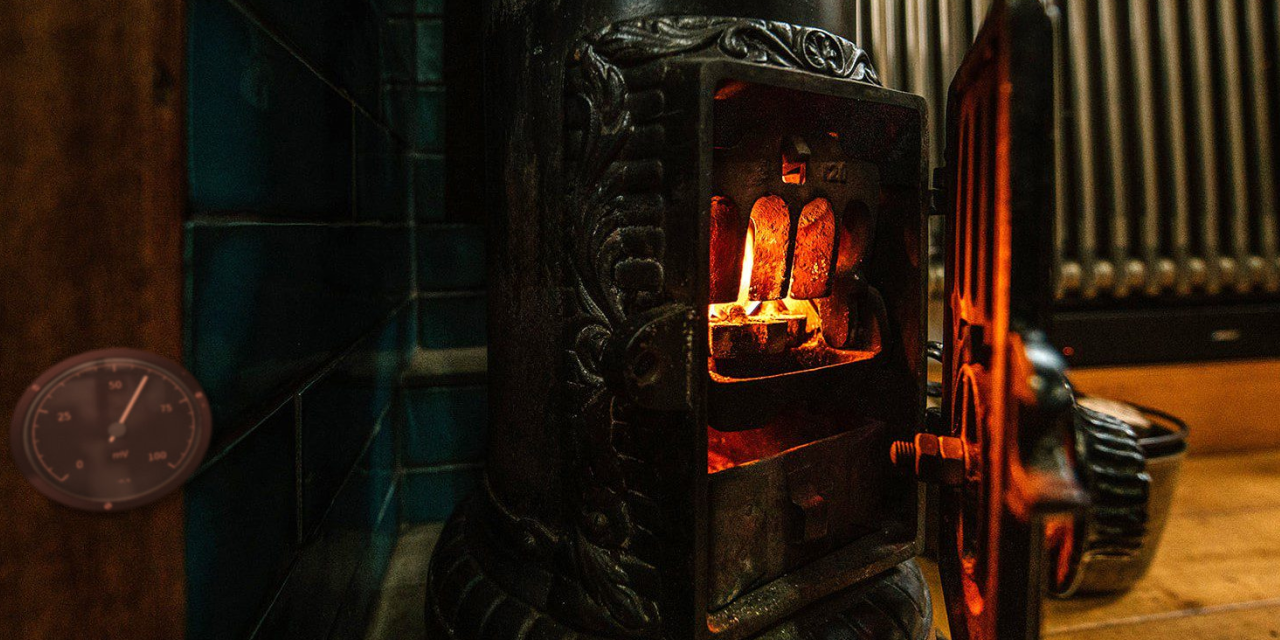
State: 60 mV
